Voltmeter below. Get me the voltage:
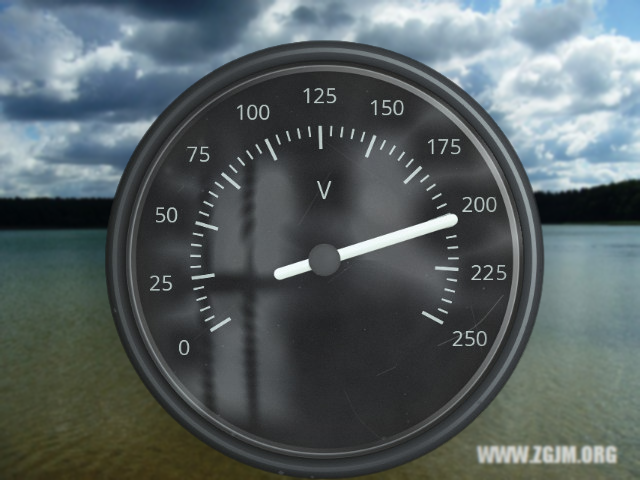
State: 202.5 V
